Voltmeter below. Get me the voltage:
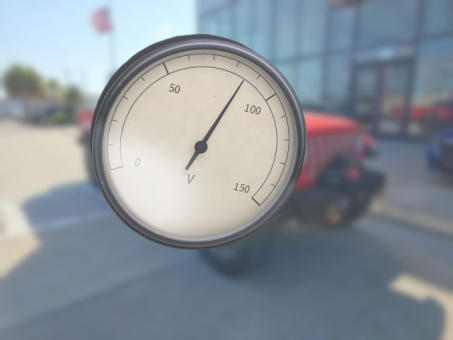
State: 85 V
